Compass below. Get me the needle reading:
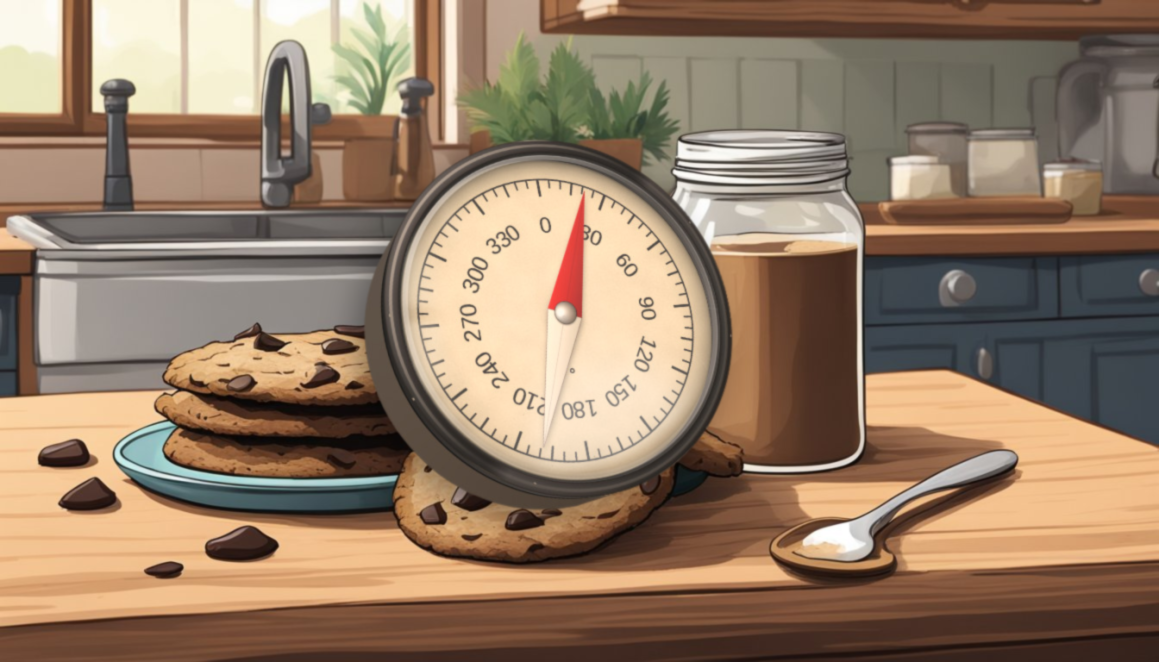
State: 20 °
